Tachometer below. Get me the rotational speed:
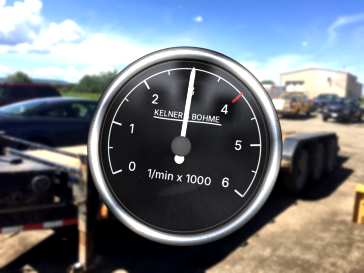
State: 3000 rpm
